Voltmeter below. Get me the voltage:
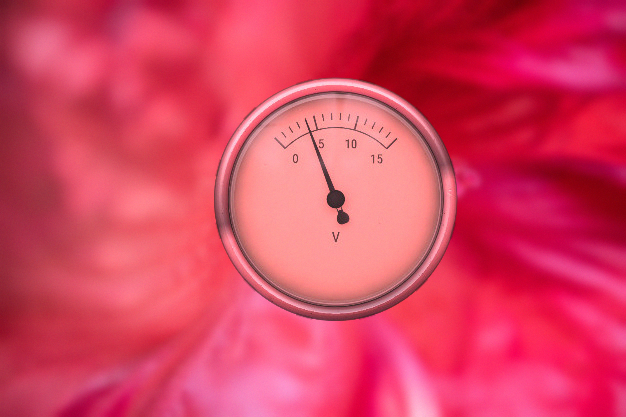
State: 4 V
